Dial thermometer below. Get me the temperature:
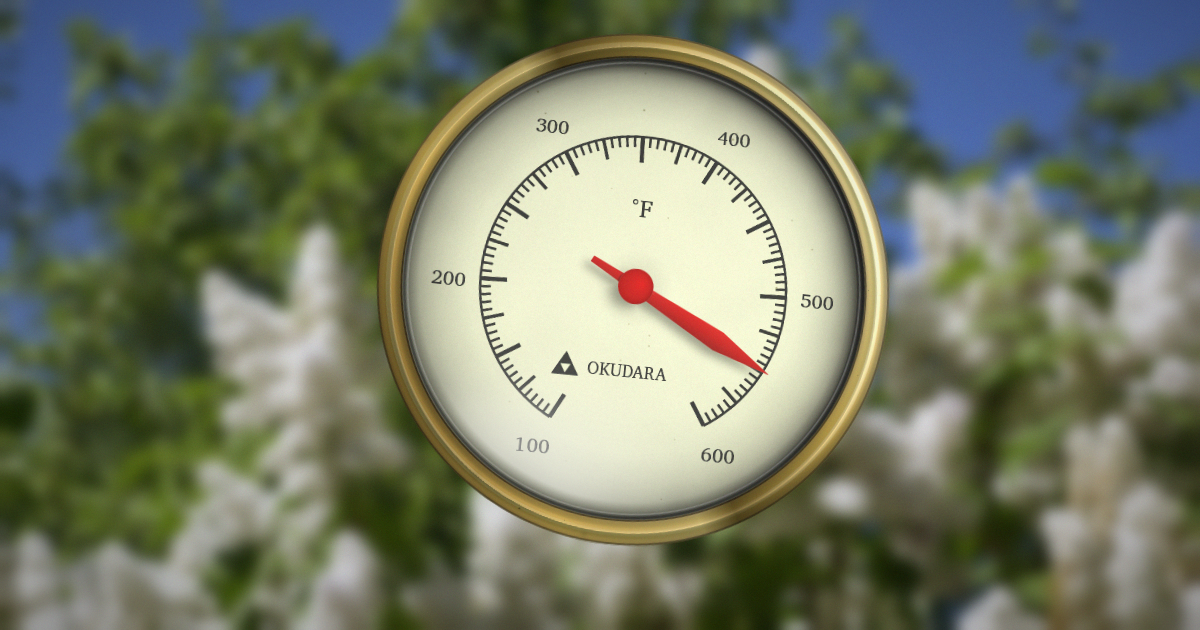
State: 550 °F
